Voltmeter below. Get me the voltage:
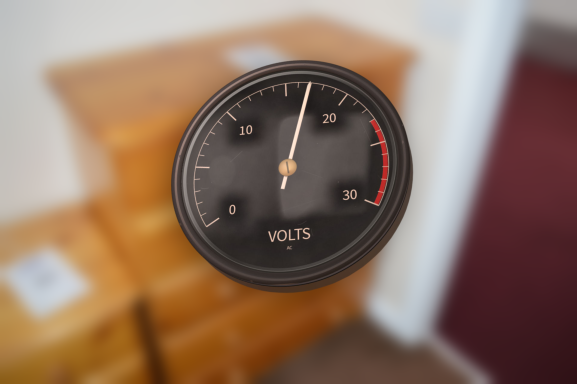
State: 17 V
